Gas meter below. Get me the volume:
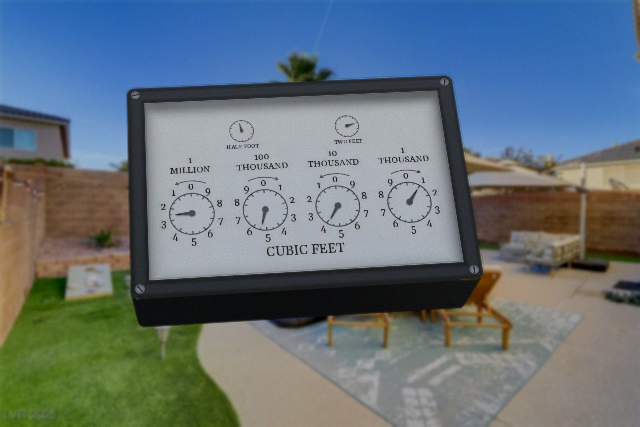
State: 254100 ft³
